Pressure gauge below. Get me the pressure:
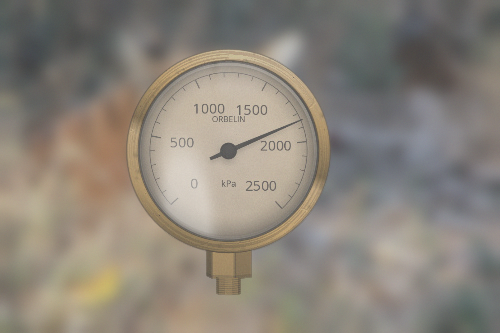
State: 1850 kPa
